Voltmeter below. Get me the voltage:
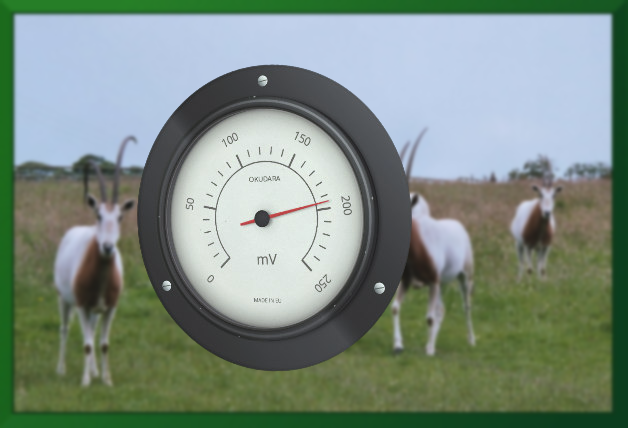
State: 195 mV
